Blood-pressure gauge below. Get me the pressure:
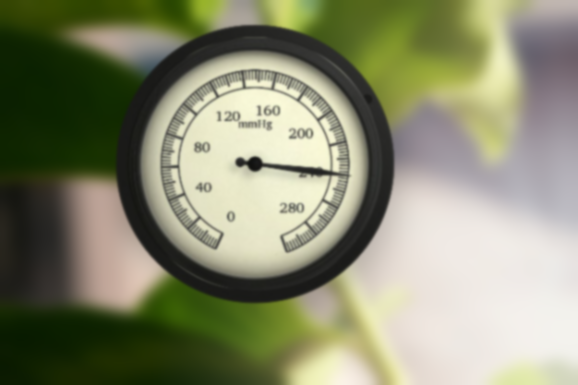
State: 240 mmHg
